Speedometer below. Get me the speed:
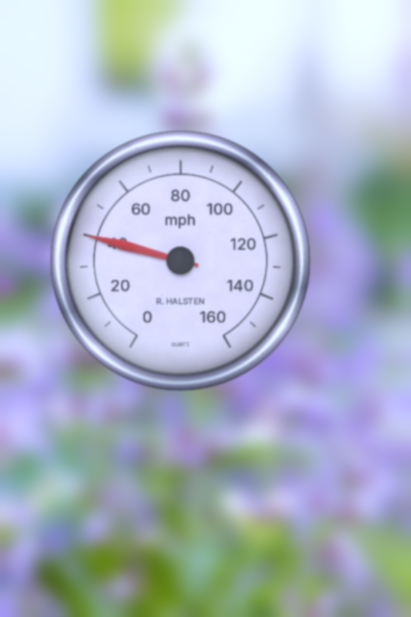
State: 40 mph
